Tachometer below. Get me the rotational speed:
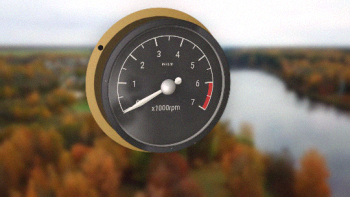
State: 0 rpm
